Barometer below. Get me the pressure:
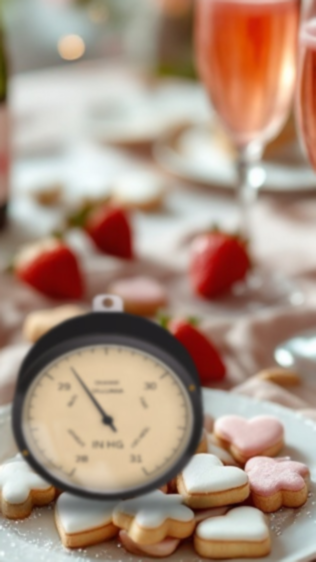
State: 29.2 inHg
